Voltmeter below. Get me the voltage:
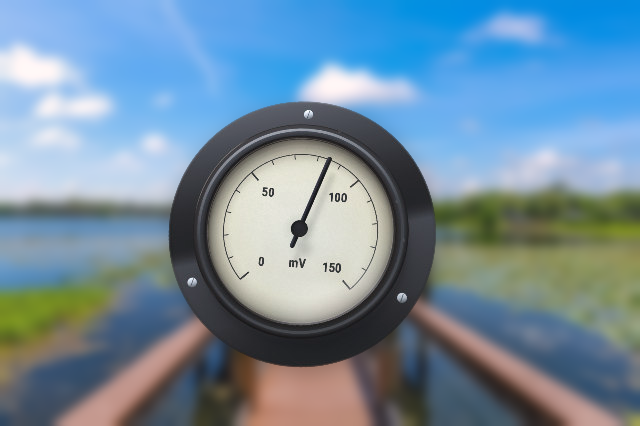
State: 85 mV
